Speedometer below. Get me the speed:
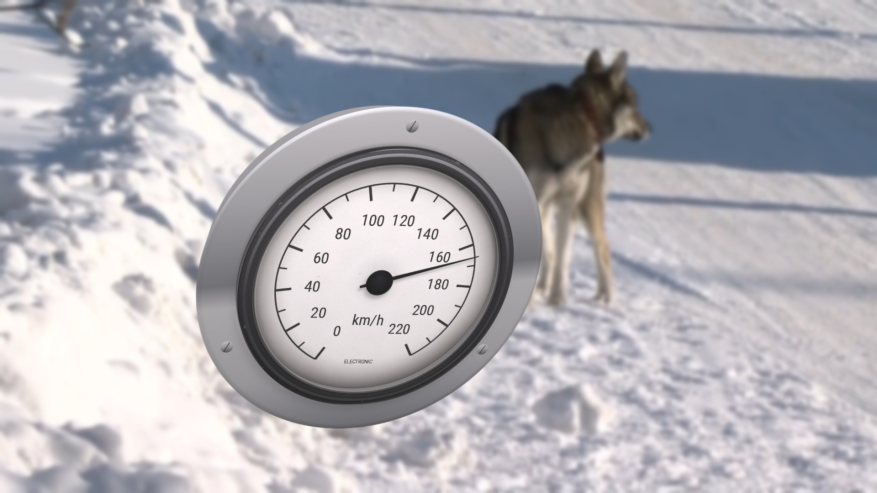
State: 165 km/h
